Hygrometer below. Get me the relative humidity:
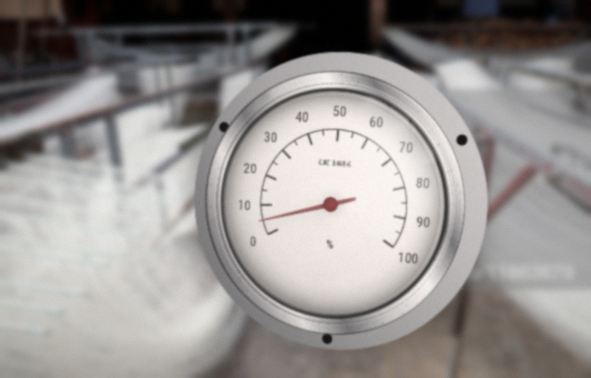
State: 5 %
